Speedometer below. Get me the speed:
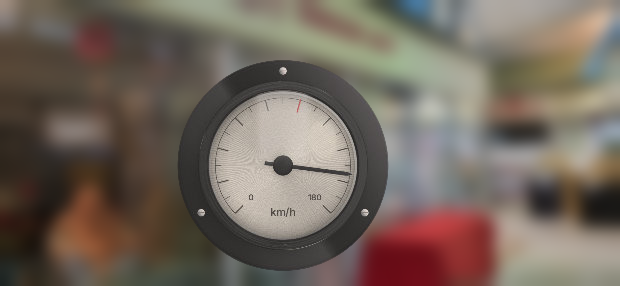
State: 155 km/h
